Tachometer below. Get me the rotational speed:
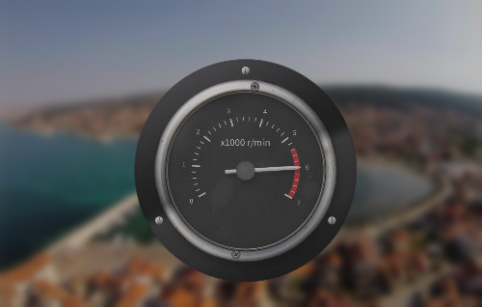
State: 6000 rpm
